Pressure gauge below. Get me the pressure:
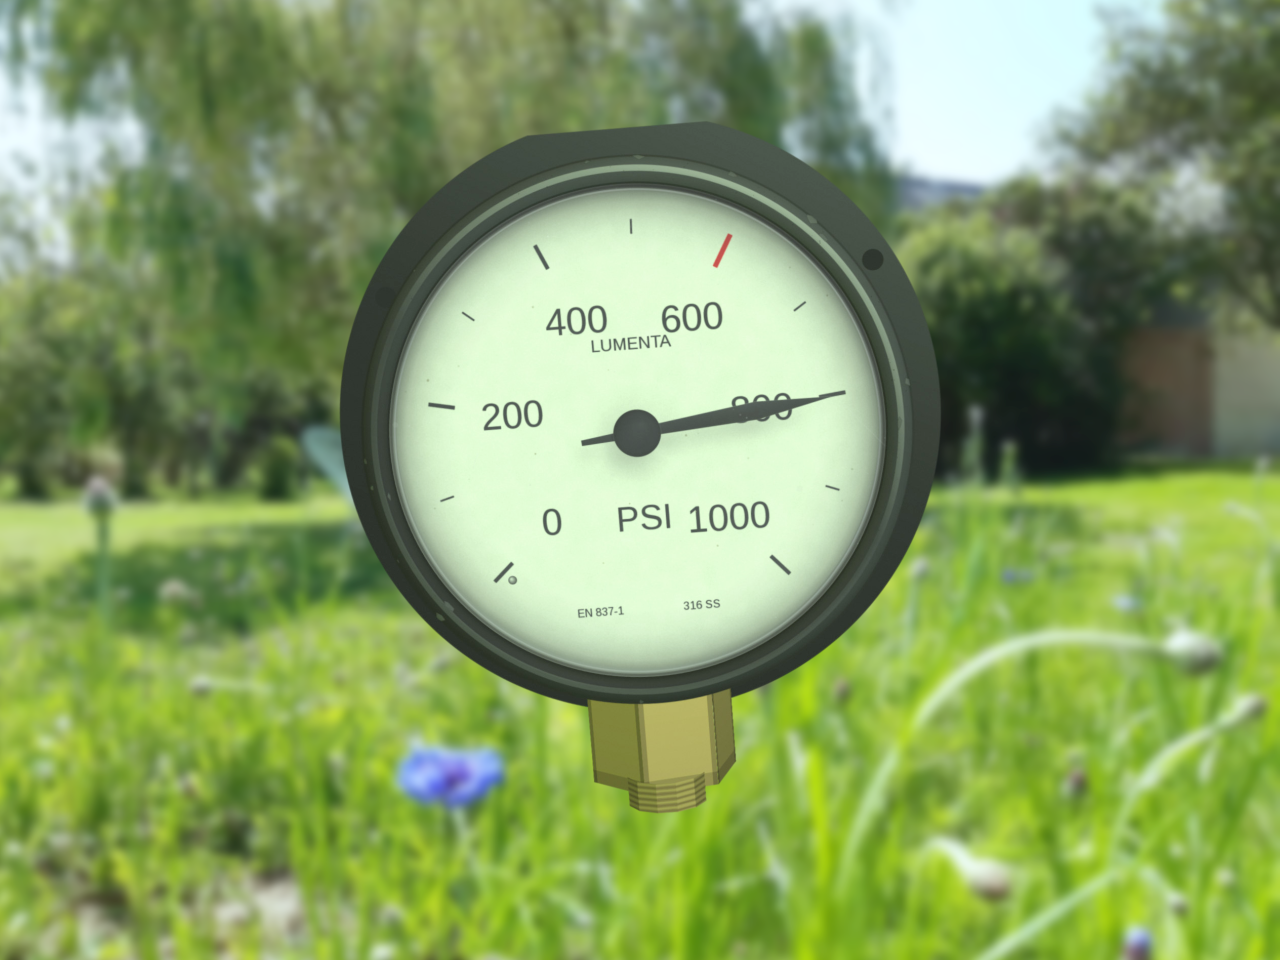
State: 800 psi
